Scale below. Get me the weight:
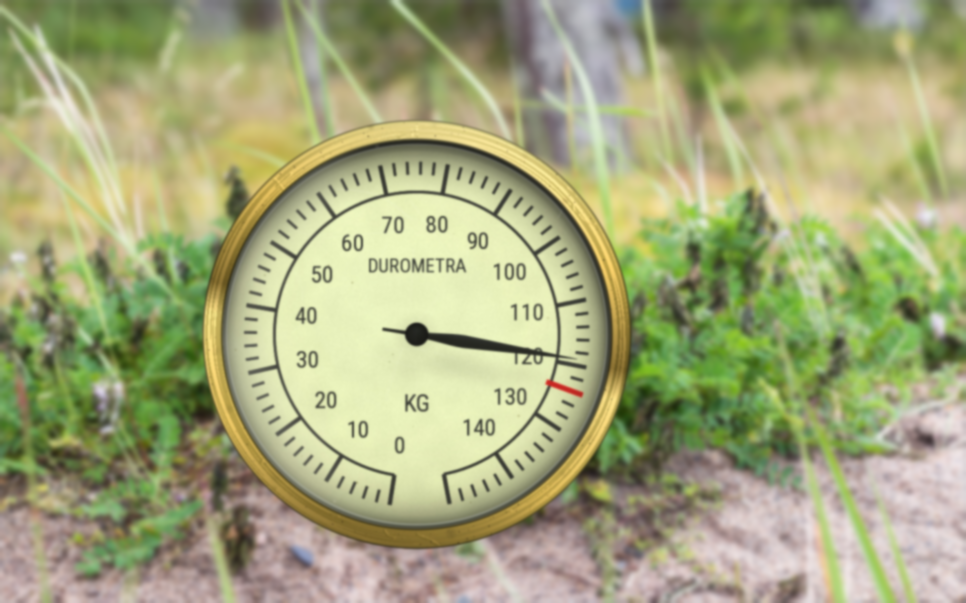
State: 119 kg
